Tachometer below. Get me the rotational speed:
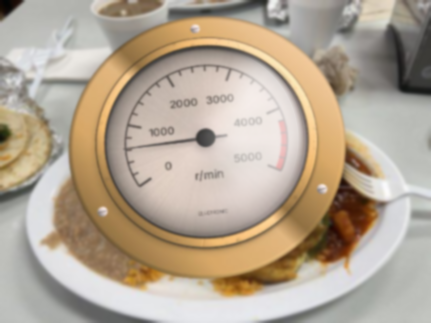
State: 600 rpm
